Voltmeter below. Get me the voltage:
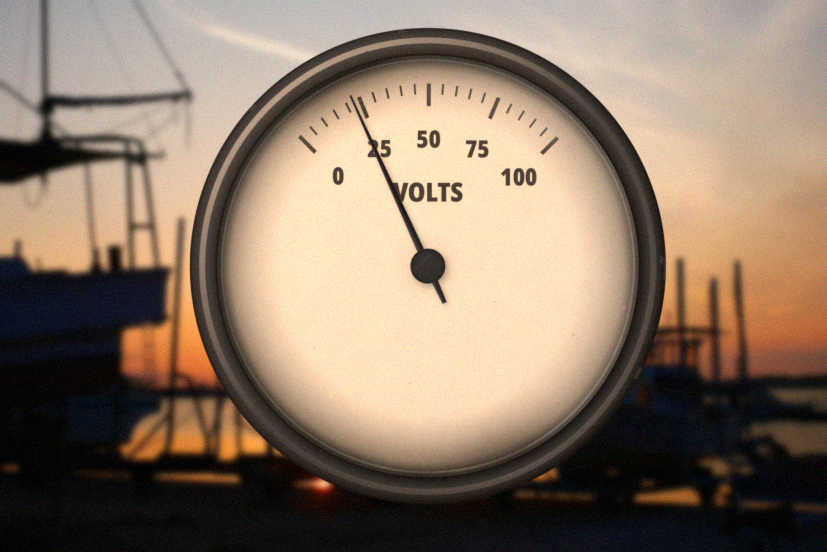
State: 22.5 V
